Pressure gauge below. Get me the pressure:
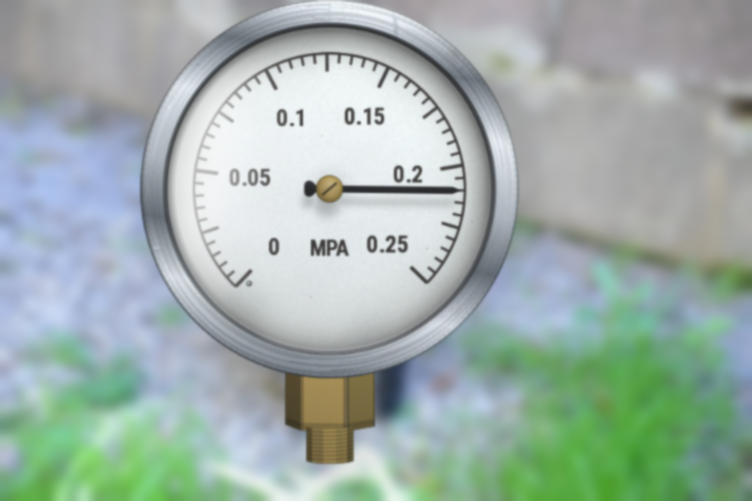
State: 0.21 MPa
